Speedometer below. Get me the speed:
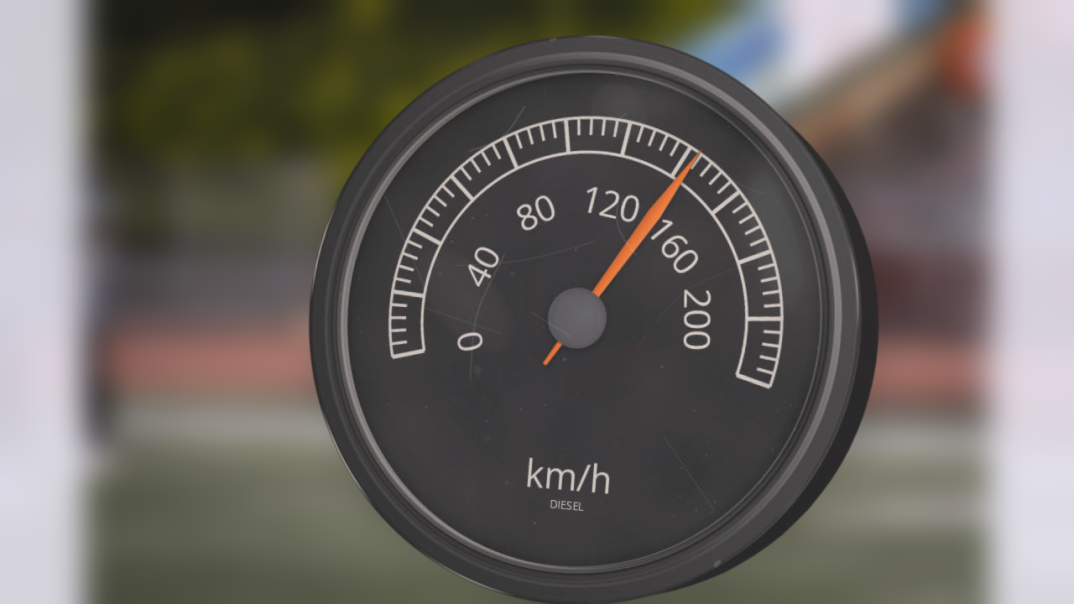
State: 144 km/h
